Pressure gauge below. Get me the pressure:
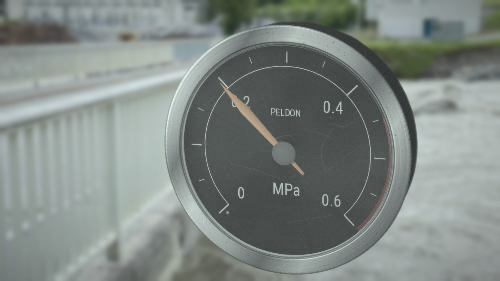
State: 0.2 MPa
